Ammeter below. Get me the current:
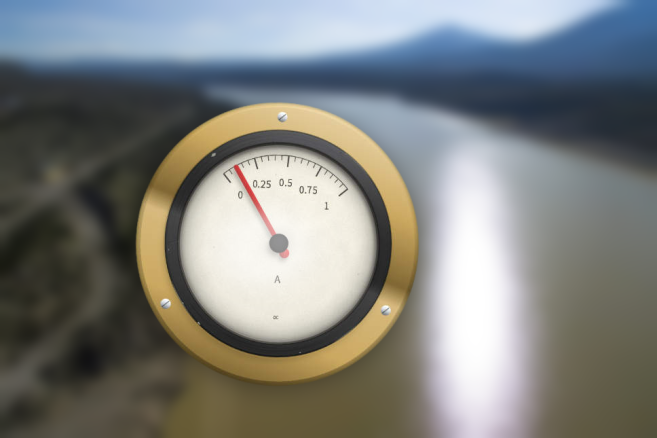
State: 0.1 A
